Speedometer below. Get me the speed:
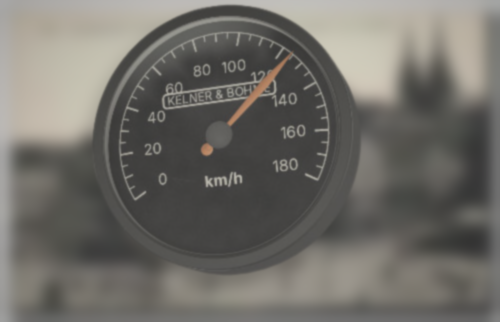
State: 125 km/h
